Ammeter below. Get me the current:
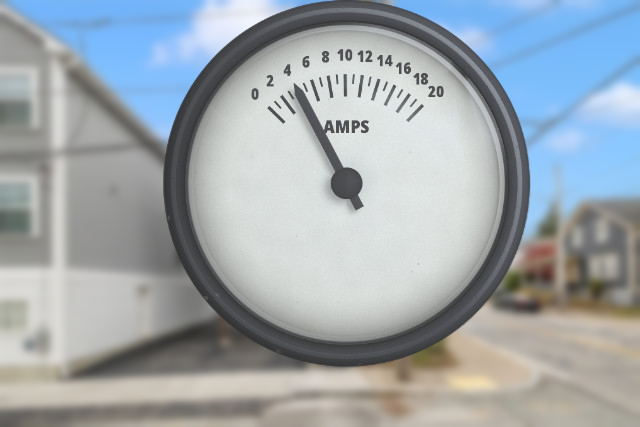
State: 4 A
